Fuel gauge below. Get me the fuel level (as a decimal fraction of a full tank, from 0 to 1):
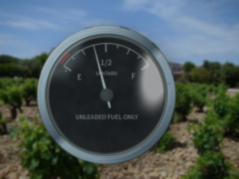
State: 0.375
